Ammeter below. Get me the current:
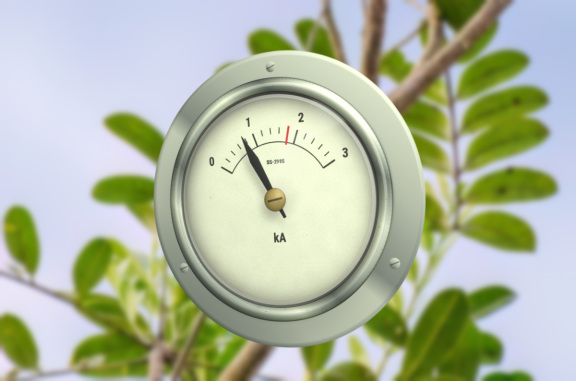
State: 0.8 kA
